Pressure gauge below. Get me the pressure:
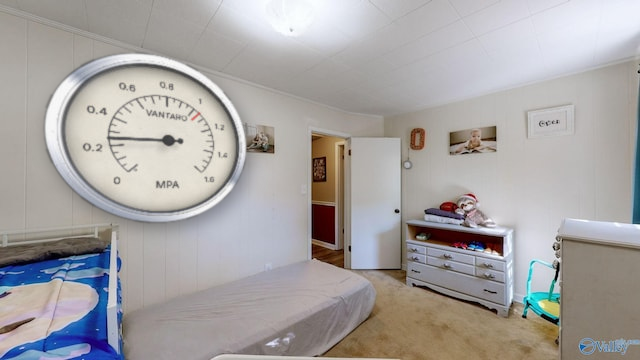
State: 0.25 MPa
